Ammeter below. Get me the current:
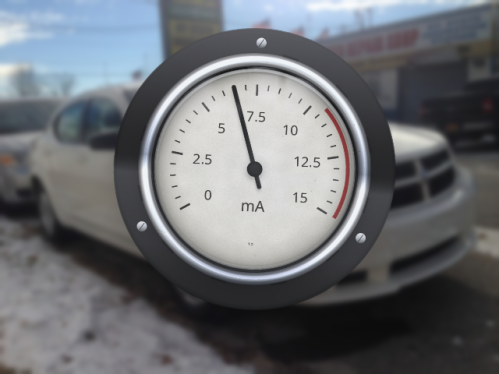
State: 6.5 mA
